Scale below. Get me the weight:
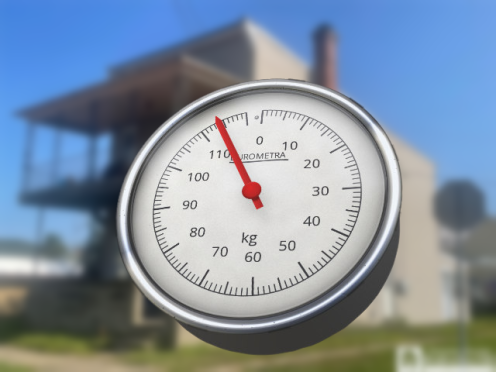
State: 114 kg
